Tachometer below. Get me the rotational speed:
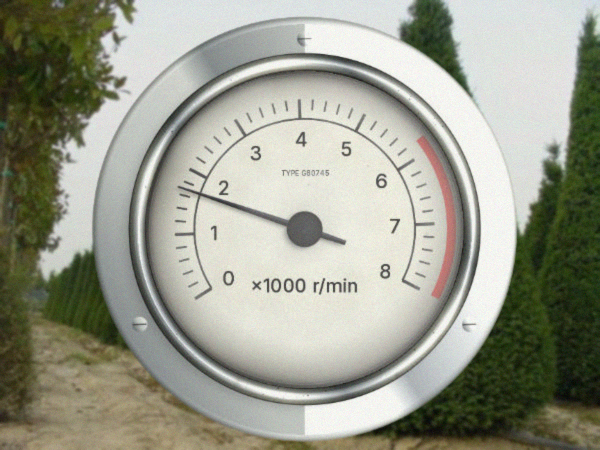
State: 1700 rpm
